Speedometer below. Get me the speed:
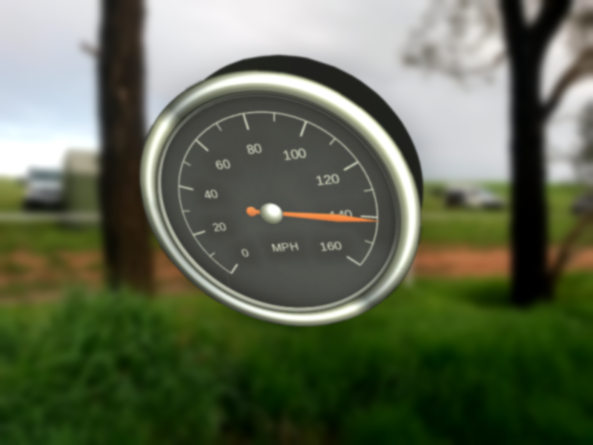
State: 140 mph
